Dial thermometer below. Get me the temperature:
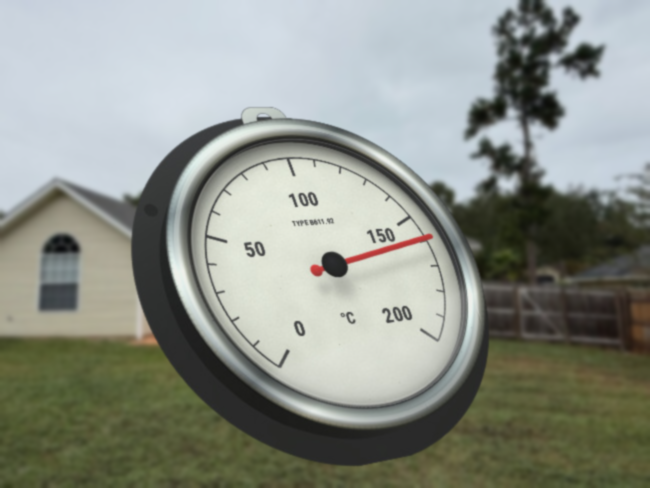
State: 160 °C
